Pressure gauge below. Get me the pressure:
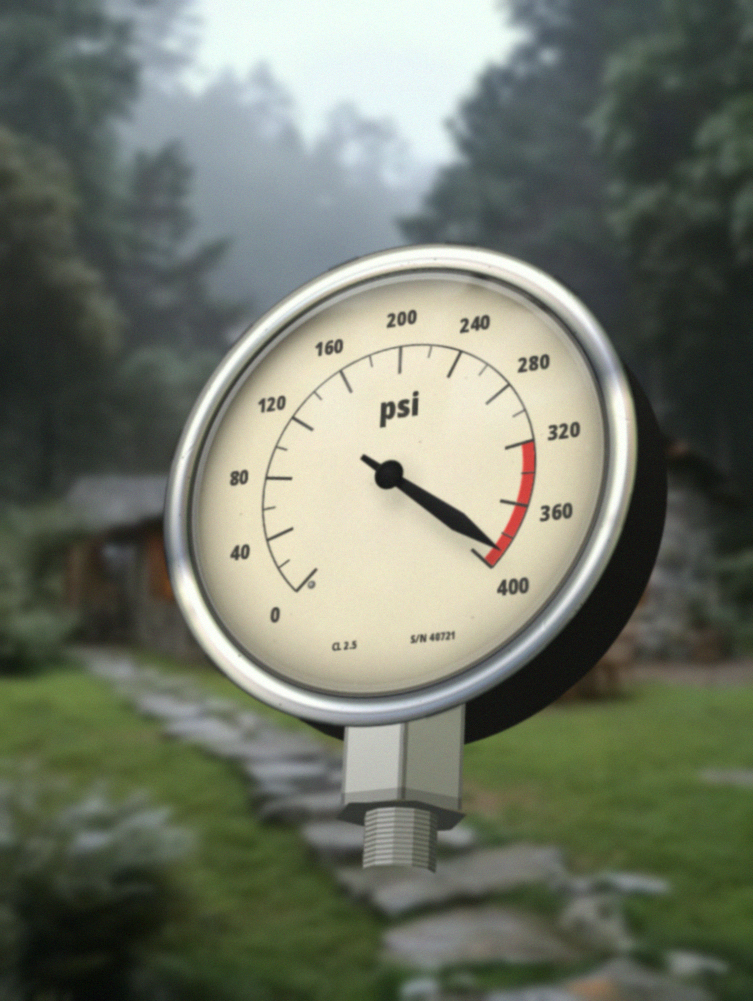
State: 390 psi
